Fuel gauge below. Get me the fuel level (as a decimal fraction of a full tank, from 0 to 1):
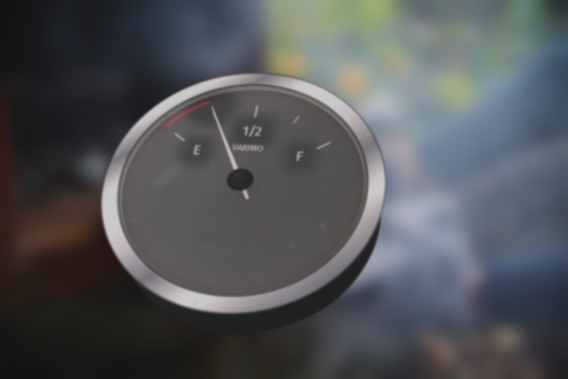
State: 0.25
